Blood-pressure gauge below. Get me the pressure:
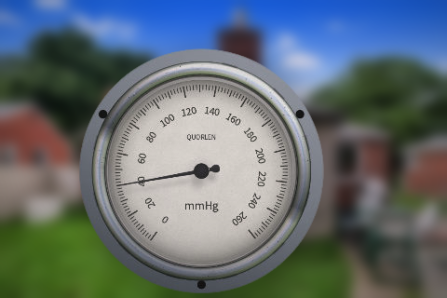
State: 40 mmHg
